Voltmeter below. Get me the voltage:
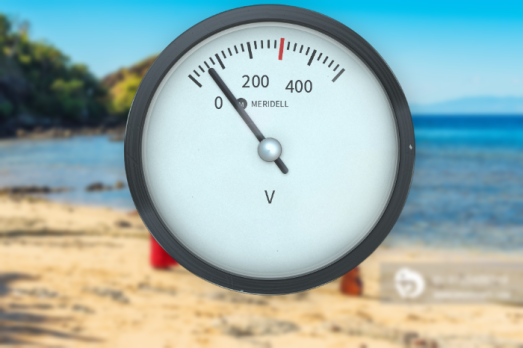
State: 60 V
